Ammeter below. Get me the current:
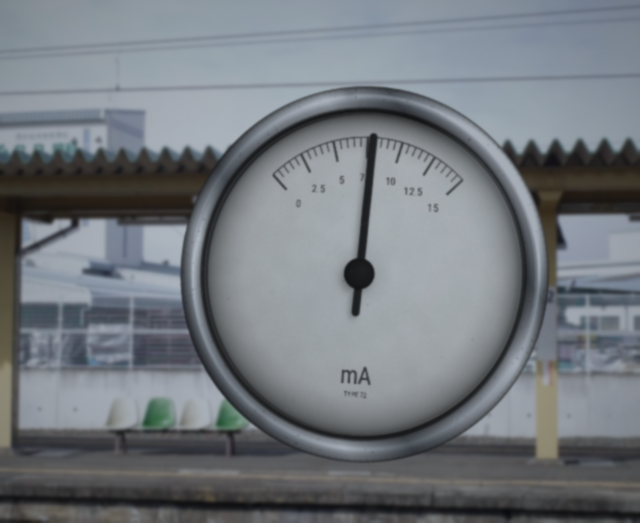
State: 8 mA
